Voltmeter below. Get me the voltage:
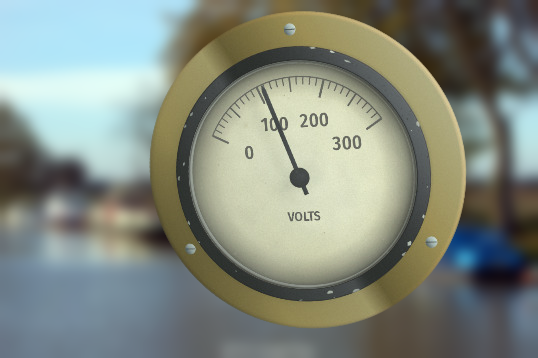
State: 110 V
